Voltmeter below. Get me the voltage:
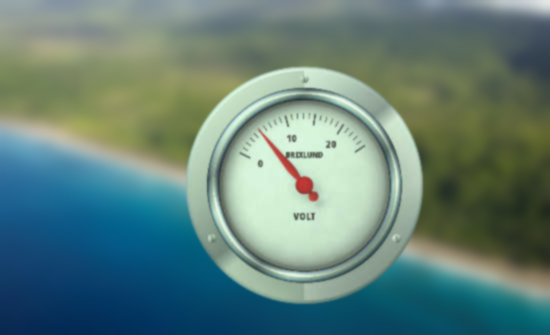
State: 5 V
